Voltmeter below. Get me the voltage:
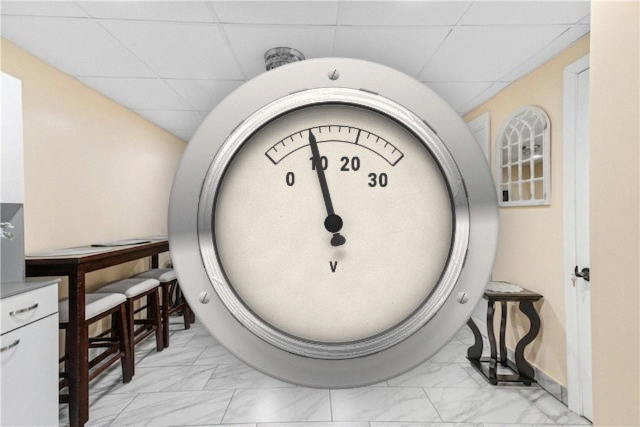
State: 10 V
